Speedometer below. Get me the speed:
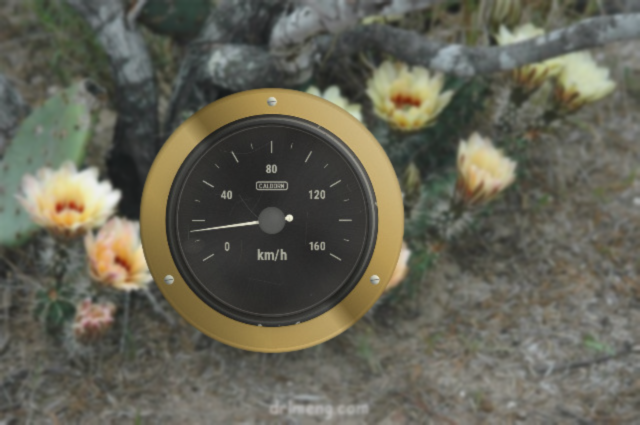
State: 15 km/h
